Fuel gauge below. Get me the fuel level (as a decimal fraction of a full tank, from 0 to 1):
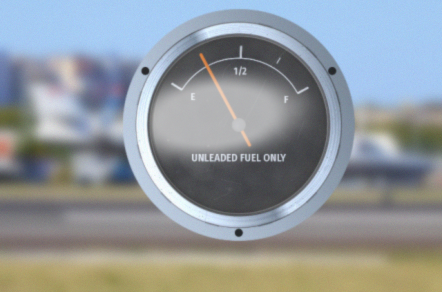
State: 0.25
